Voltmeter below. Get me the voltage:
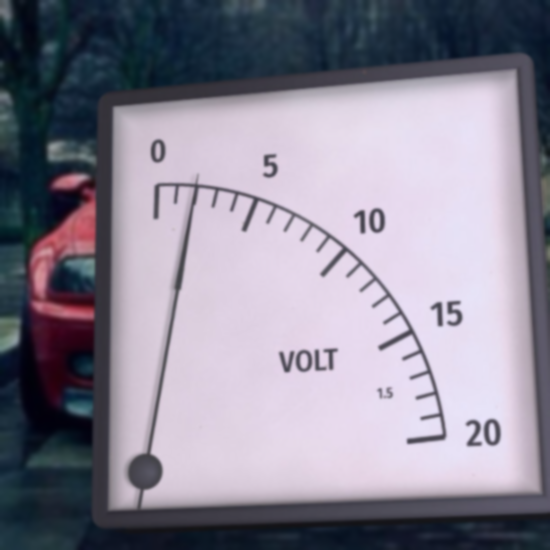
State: 2 V
